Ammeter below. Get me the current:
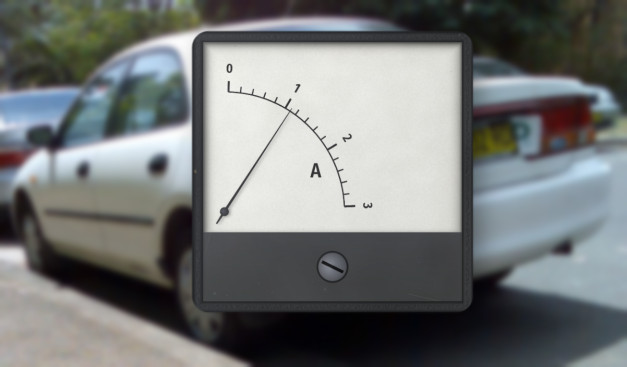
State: 1.1 A
